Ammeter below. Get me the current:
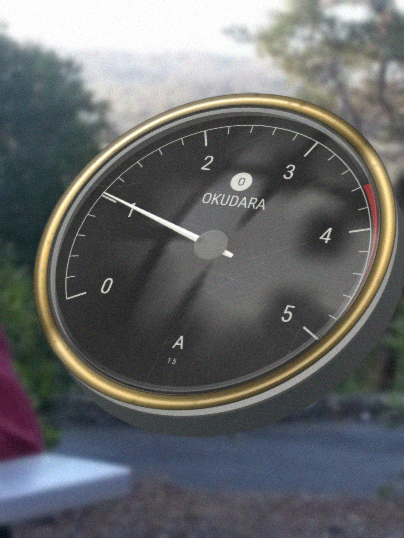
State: 1 A
